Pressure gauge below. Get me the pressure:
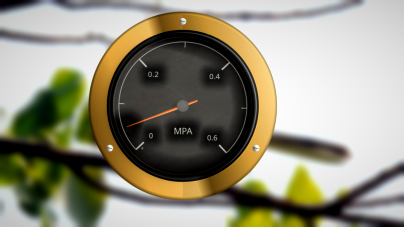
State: 0.05 MPa
